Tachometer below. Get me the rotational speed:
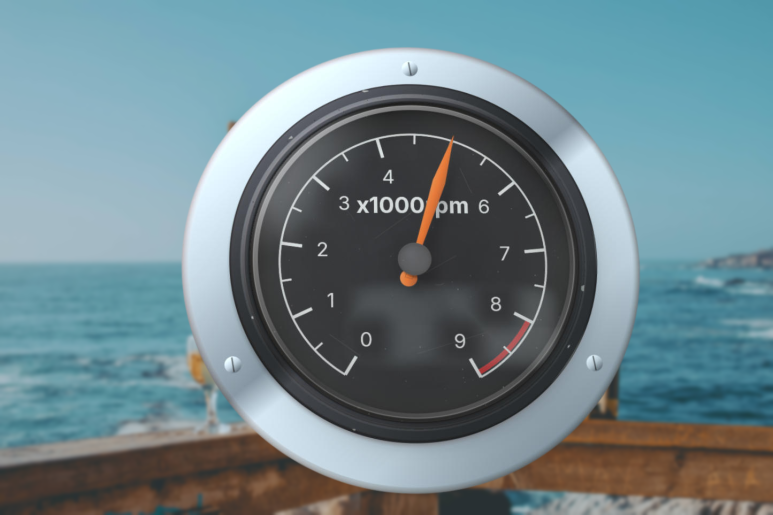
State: 5000 rpm
